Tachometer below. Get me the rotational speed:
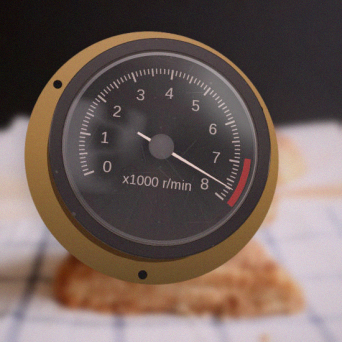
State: 7700 rpm
